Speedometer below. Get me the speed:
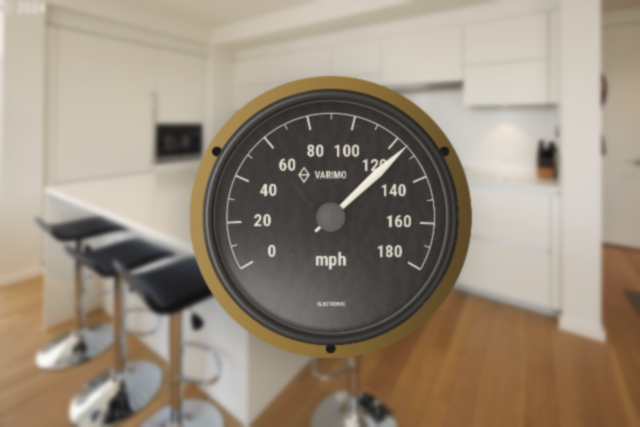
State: 125 mph
